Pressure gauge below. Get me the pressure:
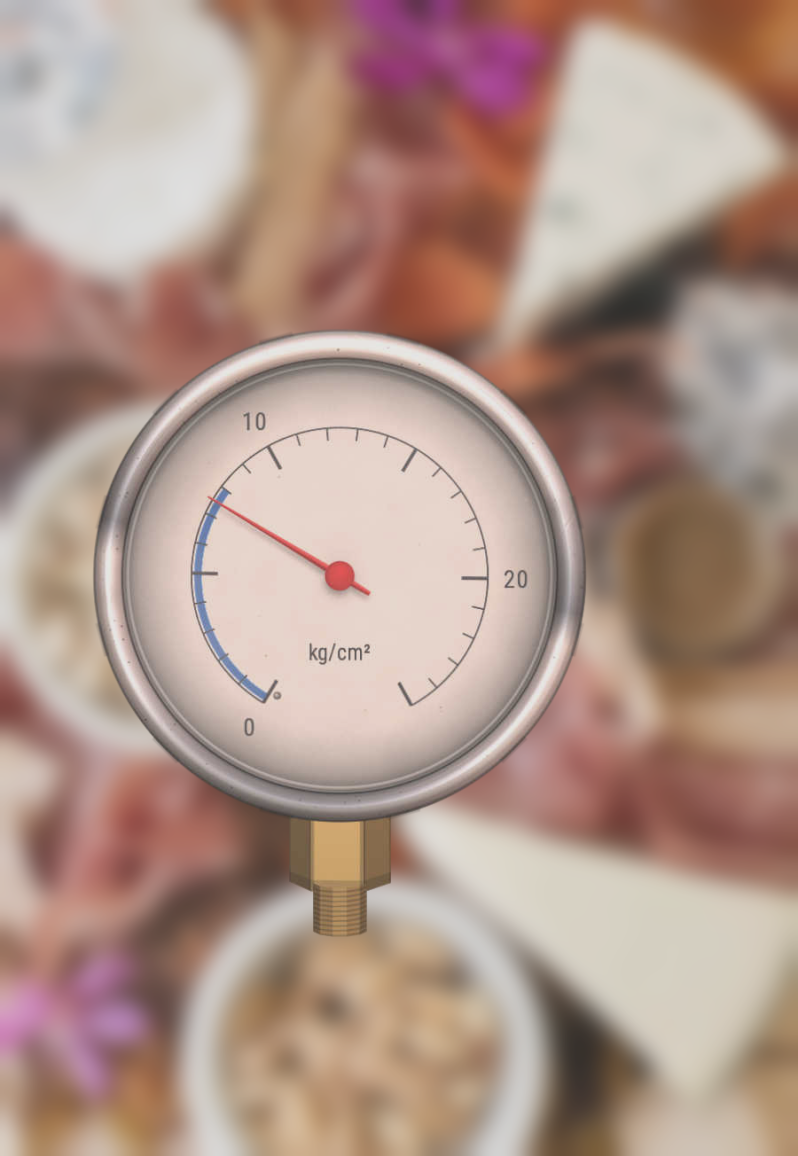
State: 7.5 kg/cm²
